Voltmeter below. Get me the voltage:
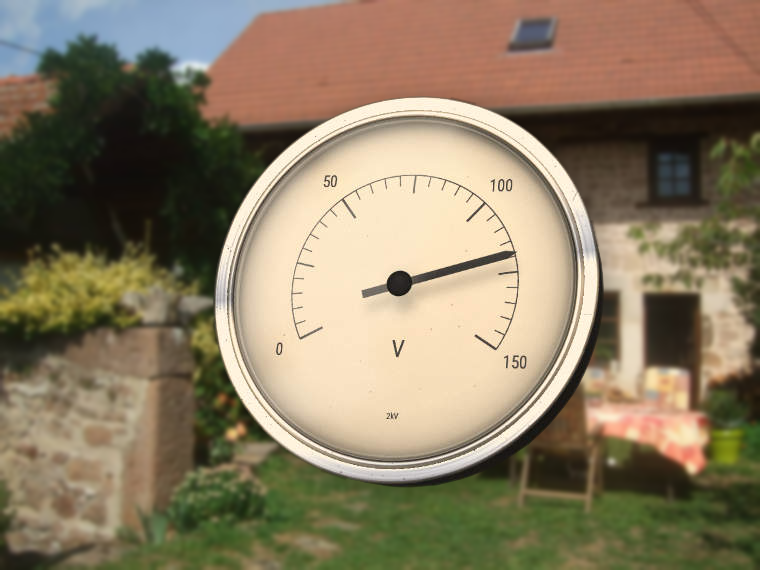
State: 120 V
